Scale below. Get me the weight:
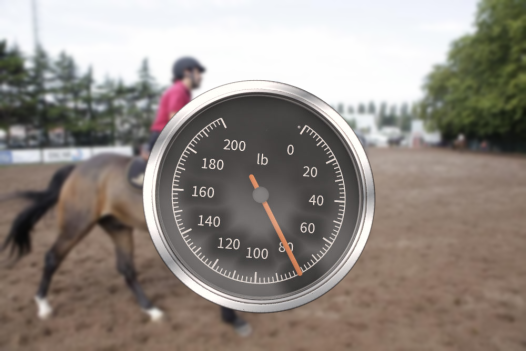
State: 80 lb
